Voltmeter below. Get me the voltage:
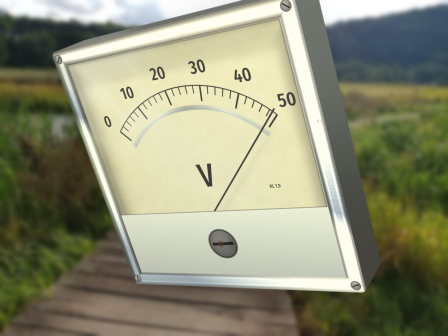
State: 49 V
